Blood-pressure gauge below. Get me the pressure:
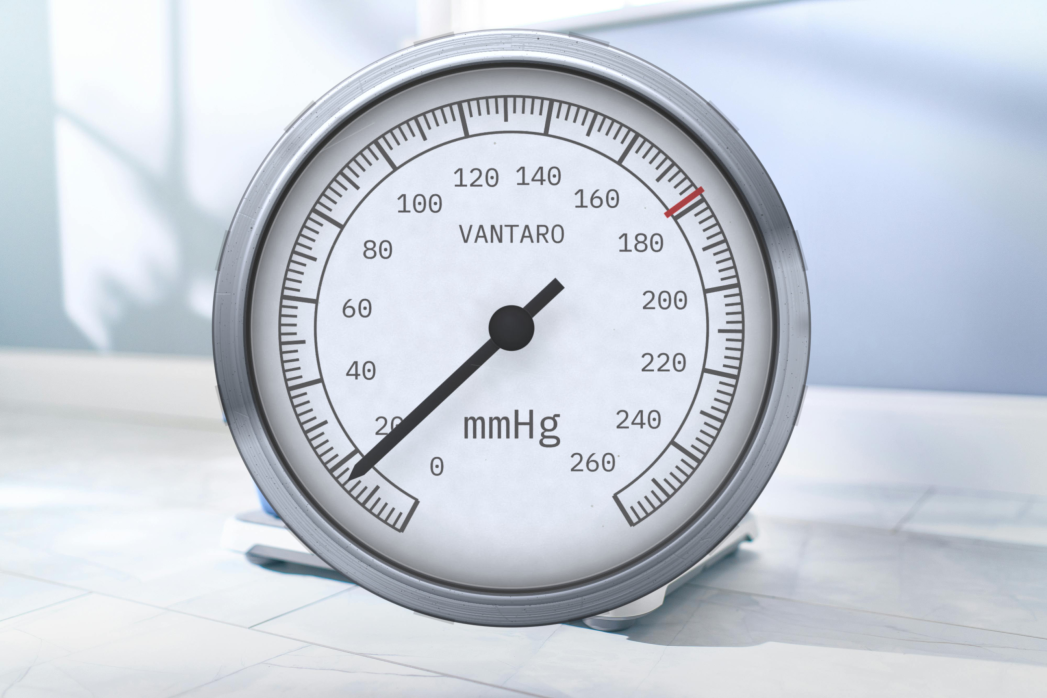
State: 16 mmHg
